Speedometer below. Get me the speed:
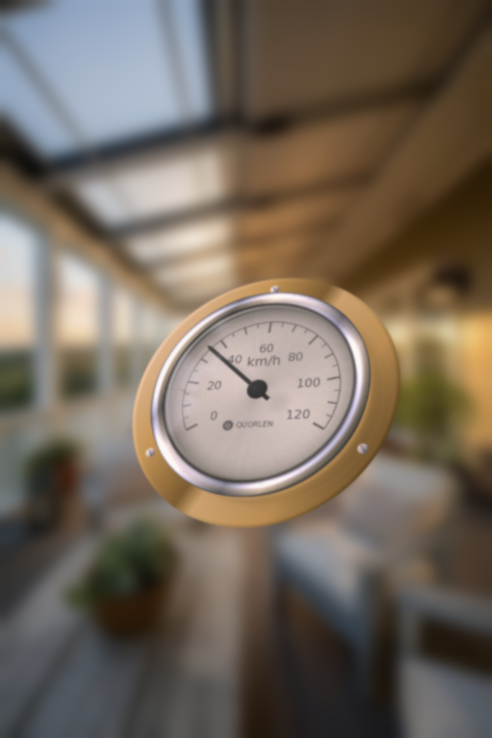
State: 35 km/h
